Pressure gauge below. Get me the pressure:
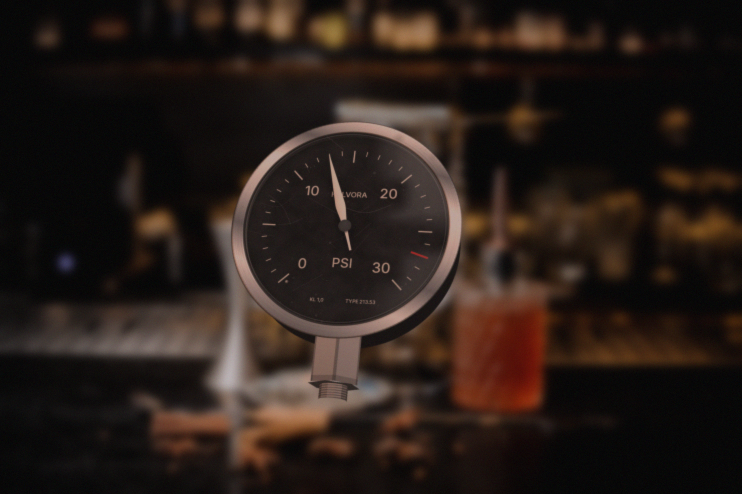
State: 13 psi
